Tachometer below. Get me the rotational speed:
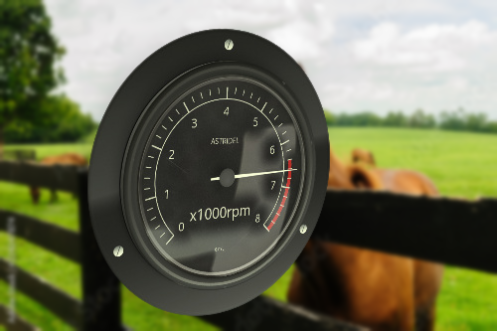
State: 6600 rpm
